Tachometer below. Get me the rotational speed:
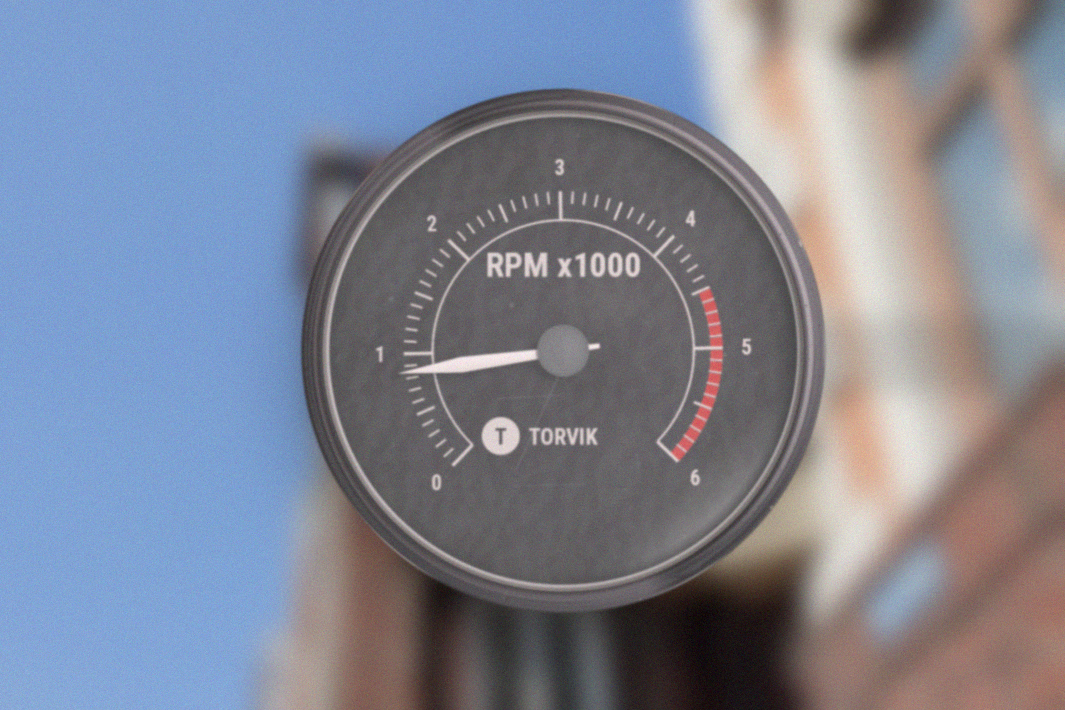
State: 850 rpm
